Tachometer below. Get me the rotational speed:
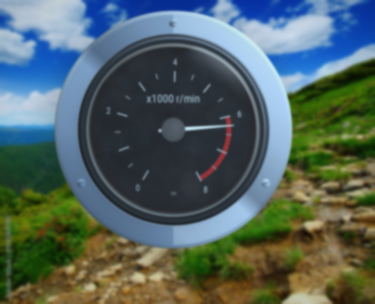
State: 6250 rpm
